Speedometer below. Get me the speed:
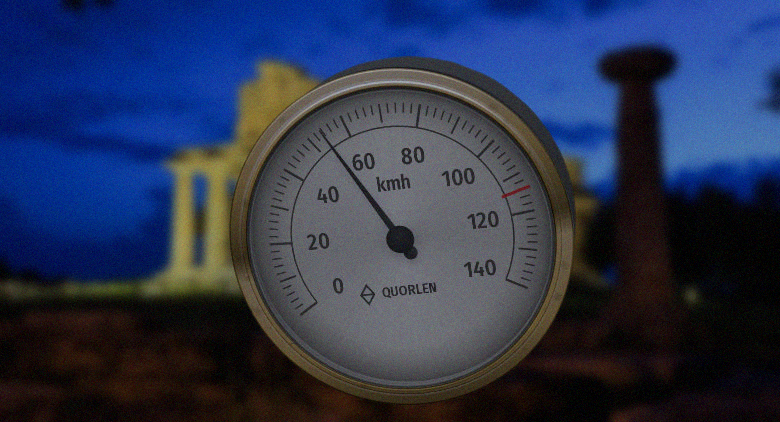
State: 54 km/h
